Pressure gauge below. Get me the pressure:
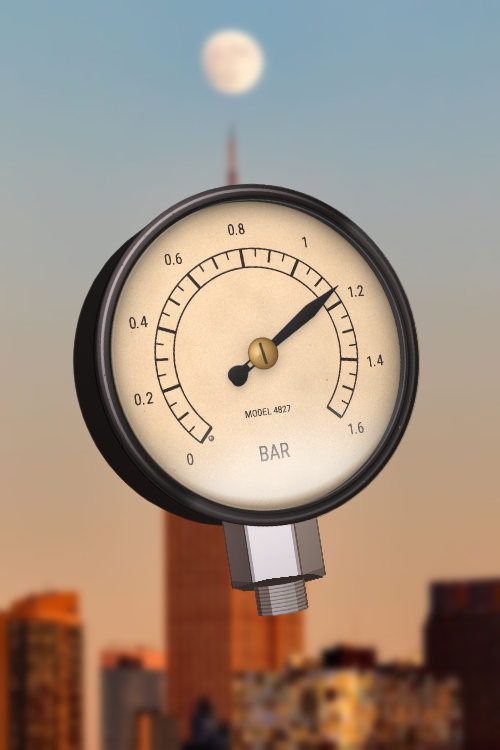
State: 1.15 bar
